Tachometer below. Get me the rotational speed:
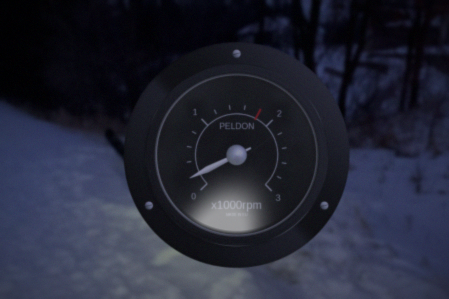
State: 200 rpm
